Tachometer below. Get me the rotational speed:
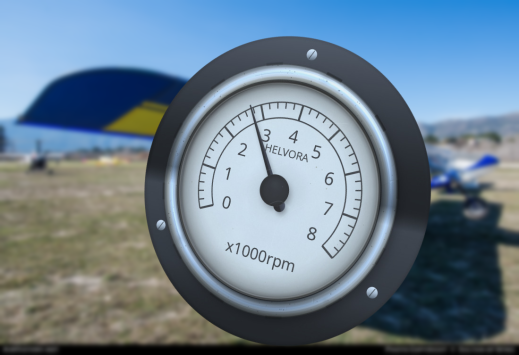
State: 2800 rpm
